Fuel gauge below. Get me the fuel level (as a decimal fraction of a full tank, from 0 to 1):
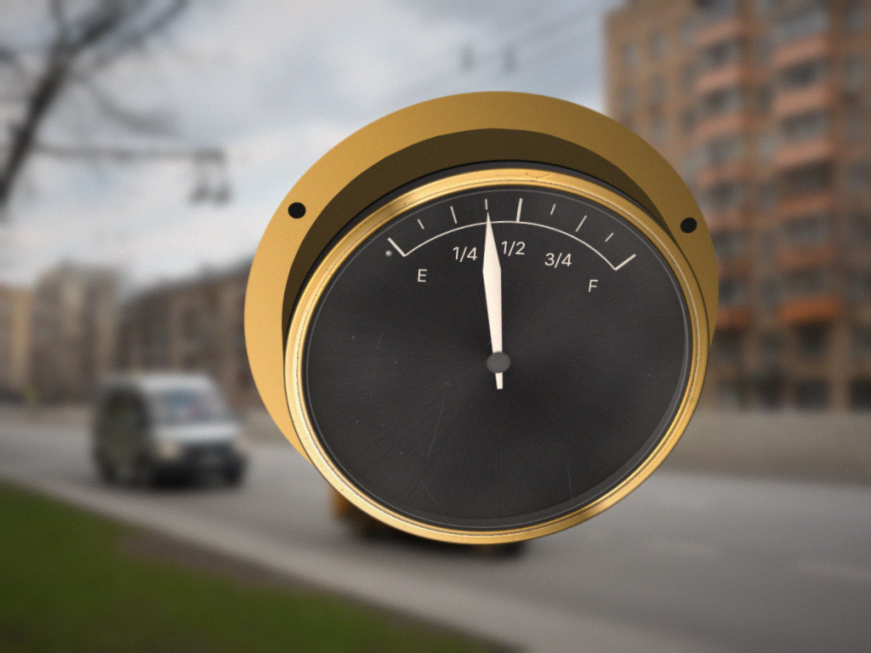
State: 0.375
